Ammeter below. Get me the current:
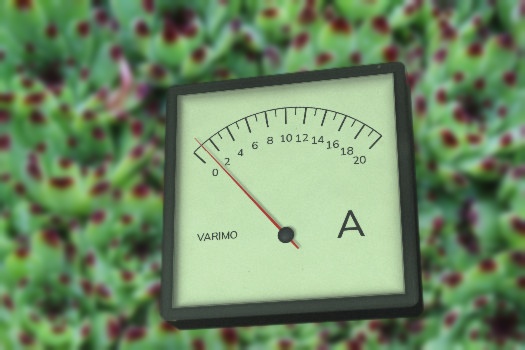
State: 1 A
